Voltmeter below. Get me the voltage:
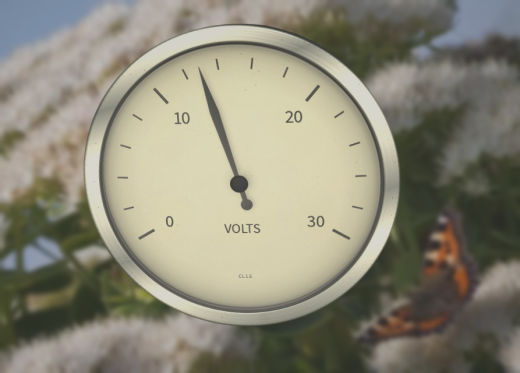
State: 13 V
